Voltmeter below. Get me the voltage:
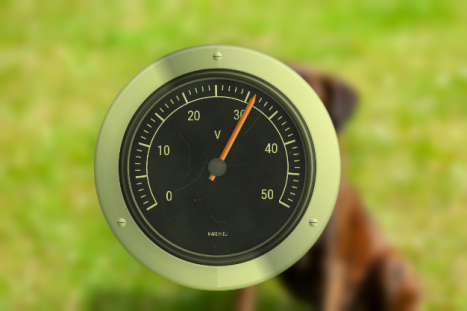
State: 31 V
